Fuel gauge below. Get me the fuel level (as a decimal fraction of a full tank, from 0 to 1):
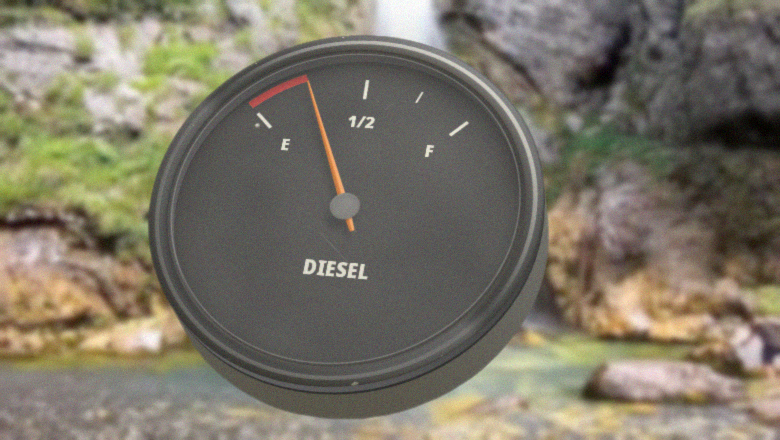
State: 0.25
